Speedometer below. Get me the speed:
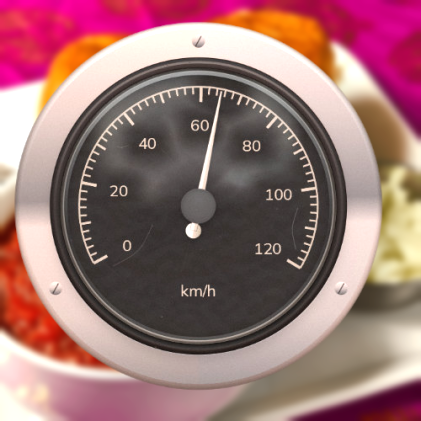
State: 65 km/h
